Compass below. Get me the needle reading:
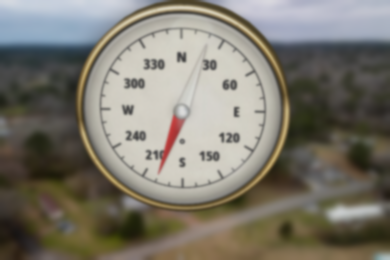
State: 200 °
